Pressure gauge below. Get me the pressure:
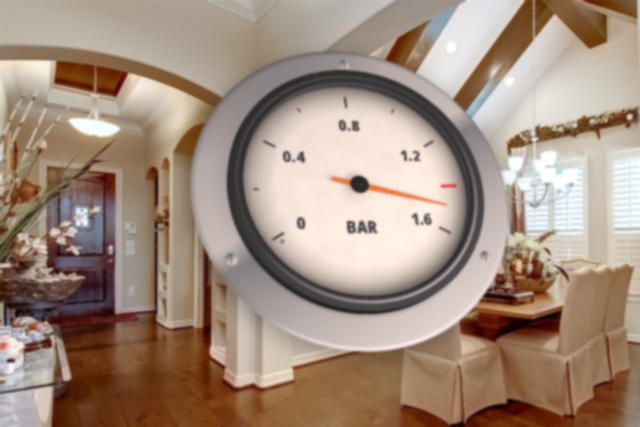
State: 1.5 bar
